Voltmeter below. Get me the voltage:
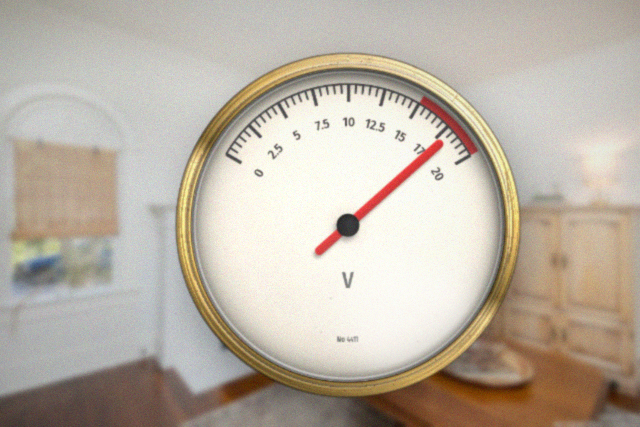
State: 18 V
